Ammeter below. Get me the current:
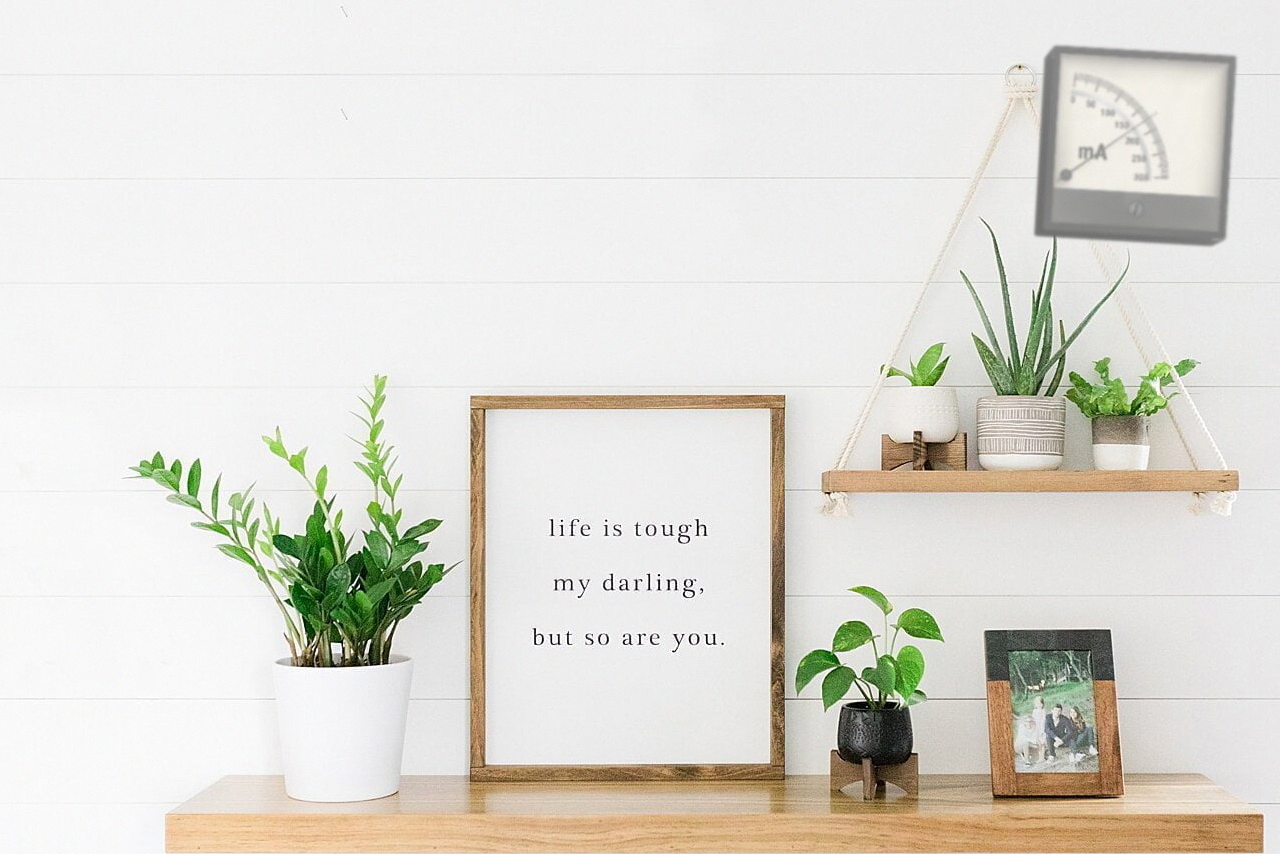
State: 175 mA
